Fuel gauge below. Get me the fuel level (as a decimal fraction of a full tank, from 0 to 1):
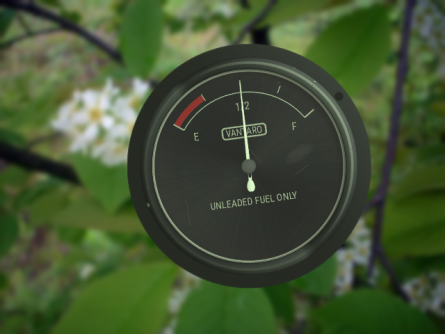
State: 0.5
